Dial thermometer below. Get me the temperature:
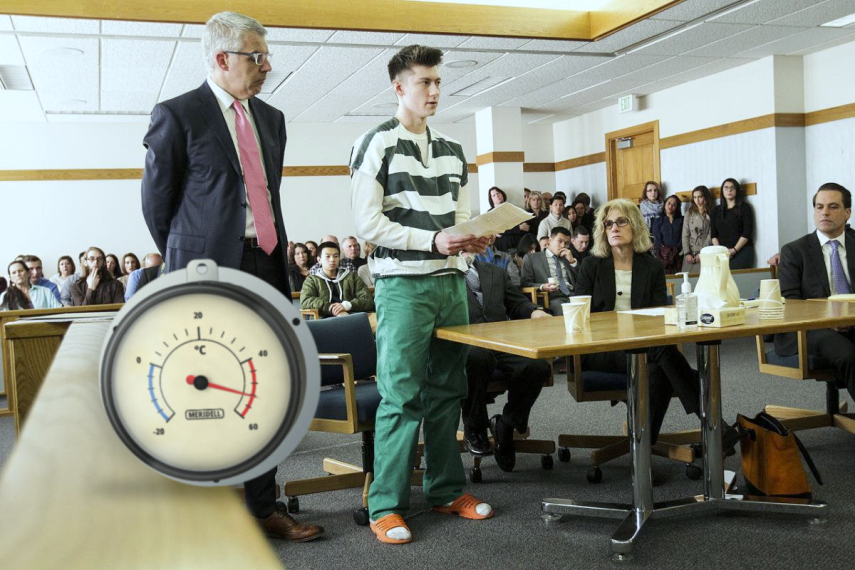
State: 52 °C
